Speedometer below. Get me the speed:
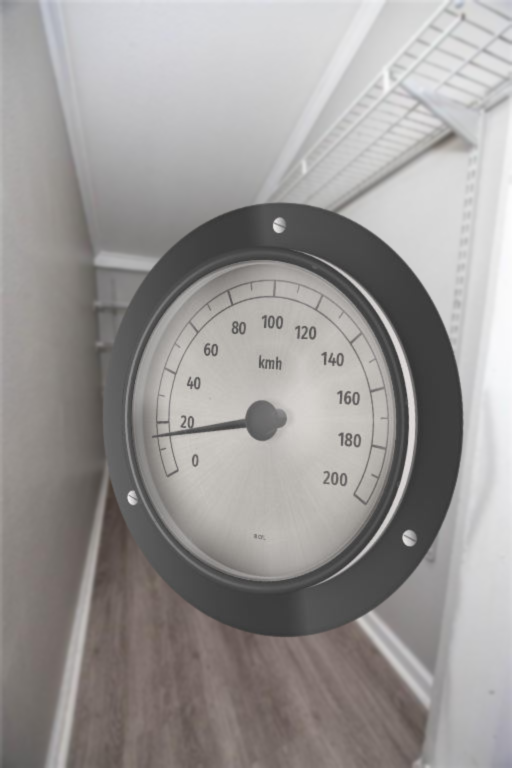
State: 15 km/h
